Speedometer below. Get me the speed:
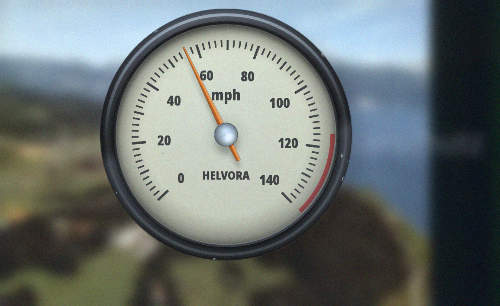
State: 56 mph
